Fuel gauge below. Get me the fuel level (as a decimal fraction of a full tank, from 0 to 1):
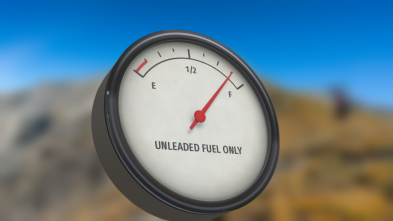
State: 0.875
